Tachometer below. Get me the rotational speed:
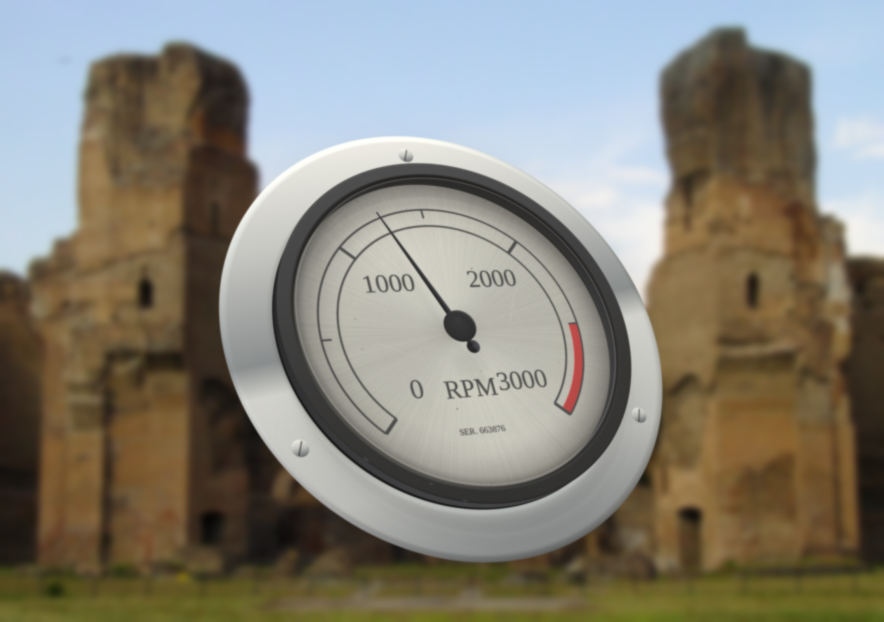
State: 1250 rpm
